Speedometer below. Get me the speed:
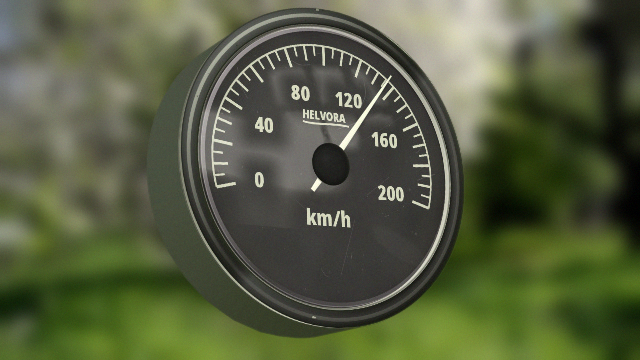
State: 135 km/h
